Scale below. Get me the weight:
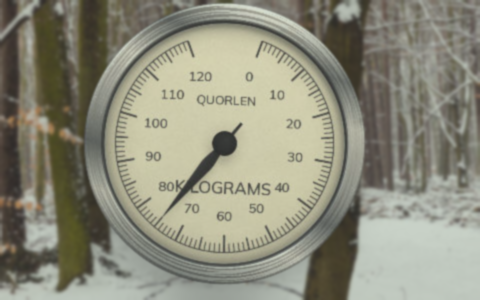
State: 75 kg
